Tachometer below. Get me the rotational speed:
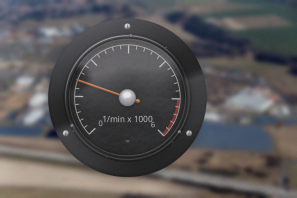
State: 1400 rpm
